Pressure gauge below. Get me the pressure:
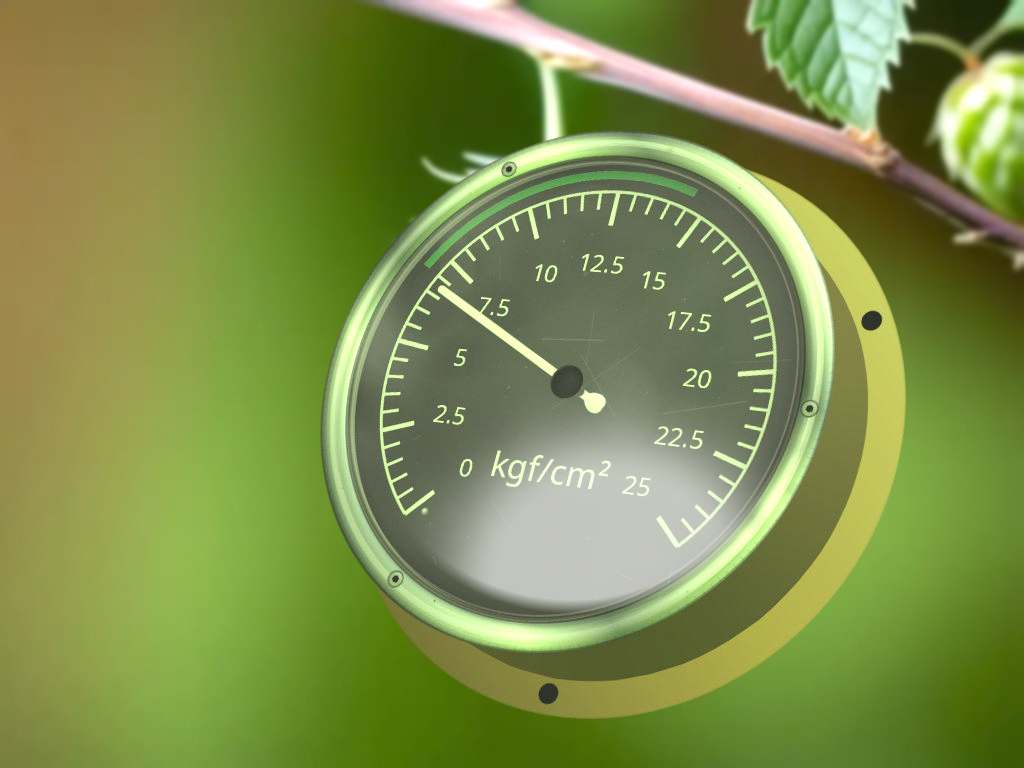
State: 6.75 kg/cm²
